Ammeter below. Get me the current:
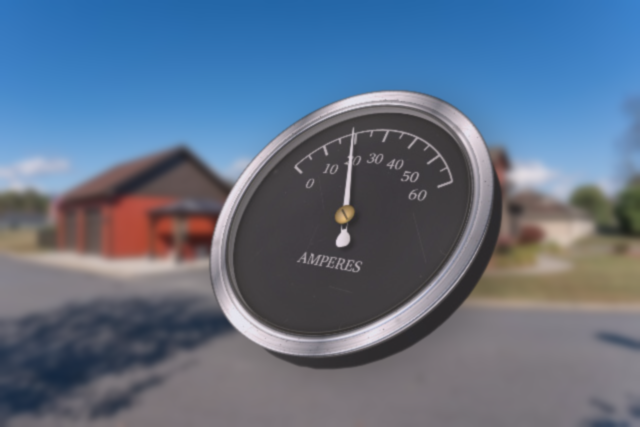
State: 20 A
